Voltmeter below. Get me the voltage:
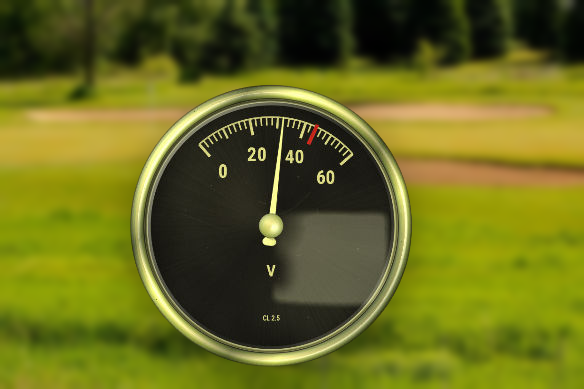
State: 32 V
